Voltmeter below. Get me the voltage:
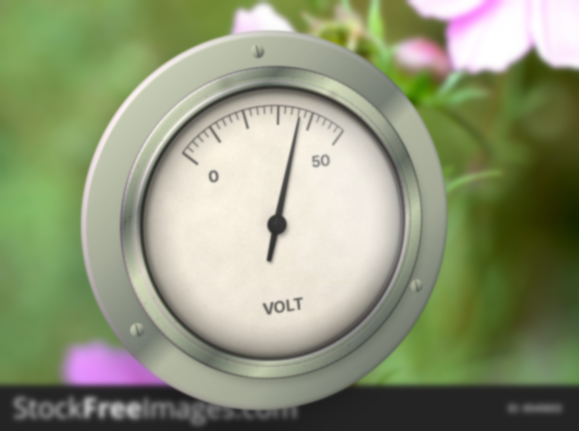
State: 36 V
